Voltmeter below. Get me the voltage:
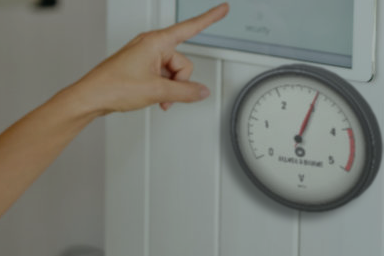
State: 3 V
